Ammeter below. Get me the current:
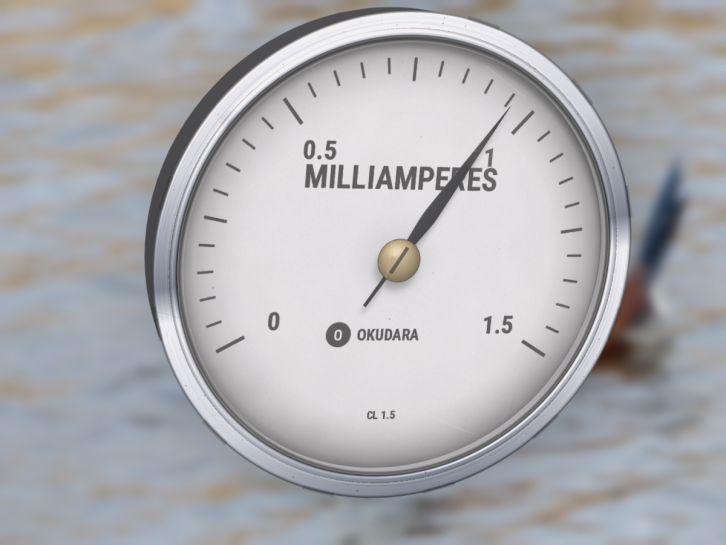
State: 0.95 mA
